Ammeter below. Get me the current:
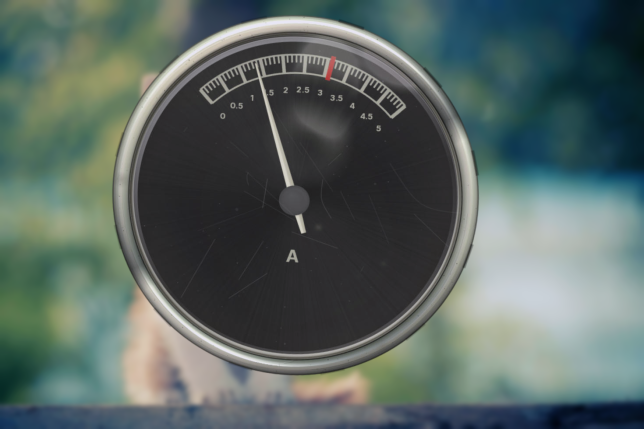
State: 1.4 A
